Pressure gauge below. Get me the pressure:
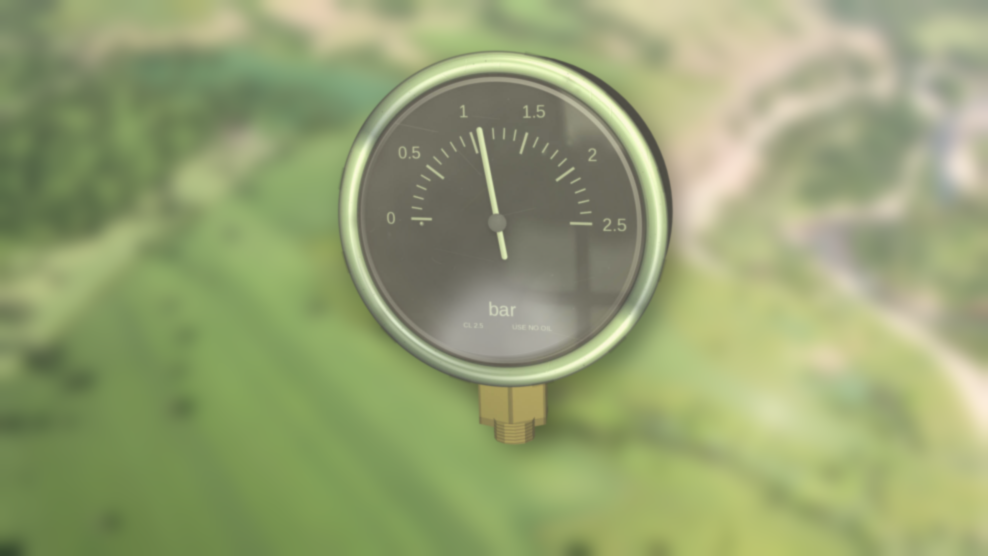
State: 1.1 bar
